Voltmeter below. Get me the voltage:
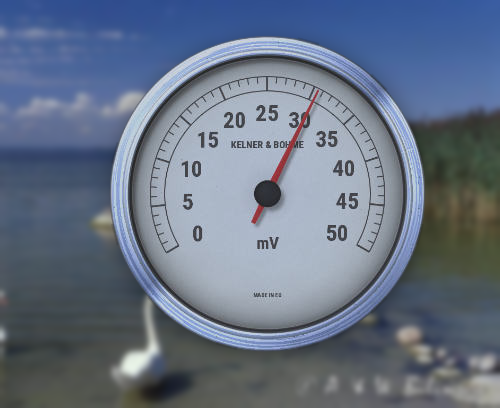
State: 30.5 mV
